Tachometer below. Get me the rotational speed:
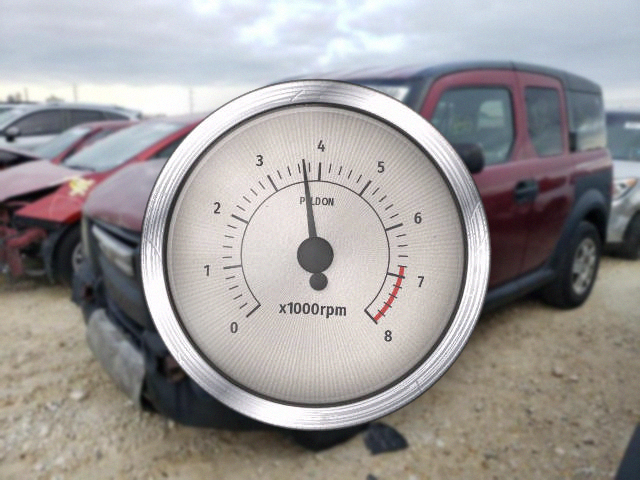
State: 3700 rpm
